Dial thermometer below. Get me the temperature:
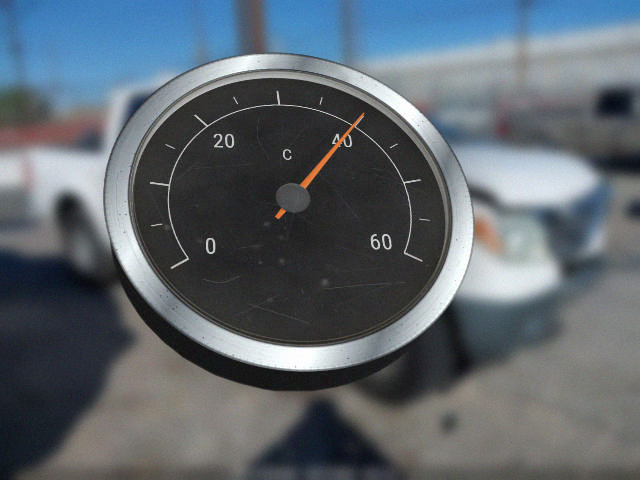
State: 40 °C
